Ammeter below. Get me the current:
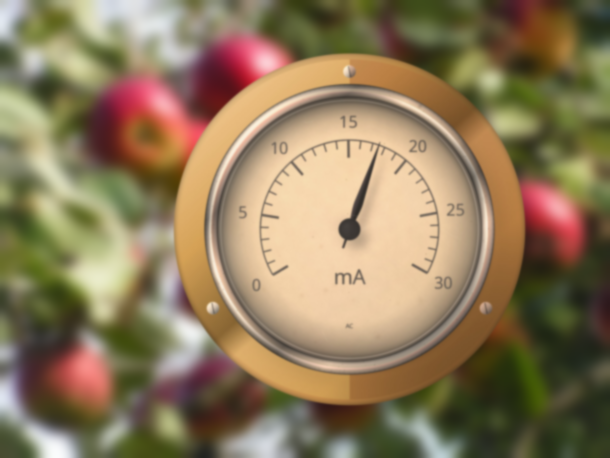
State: 17.5 mA
